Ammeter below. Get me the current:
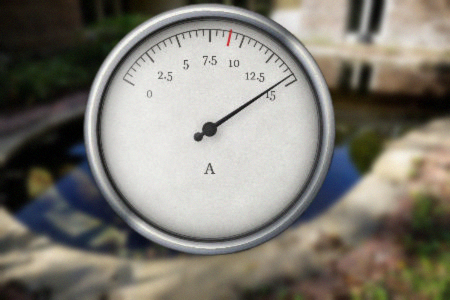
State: 14.5 A
